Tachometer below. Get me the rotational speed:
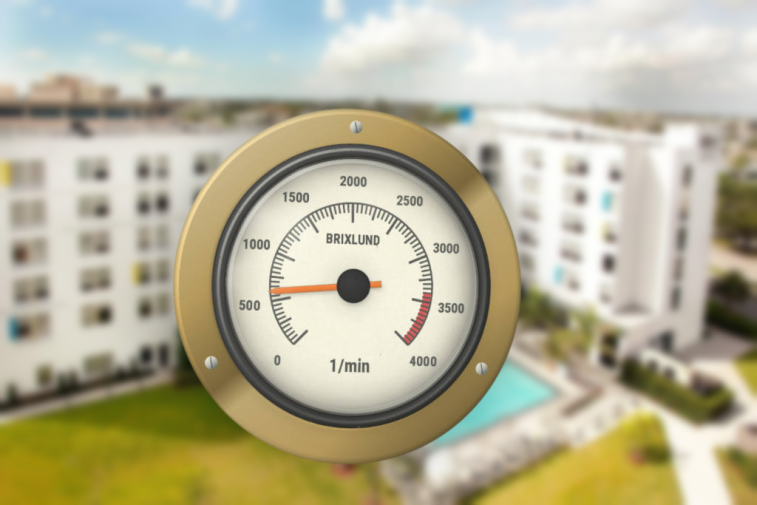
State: 600 rpm
